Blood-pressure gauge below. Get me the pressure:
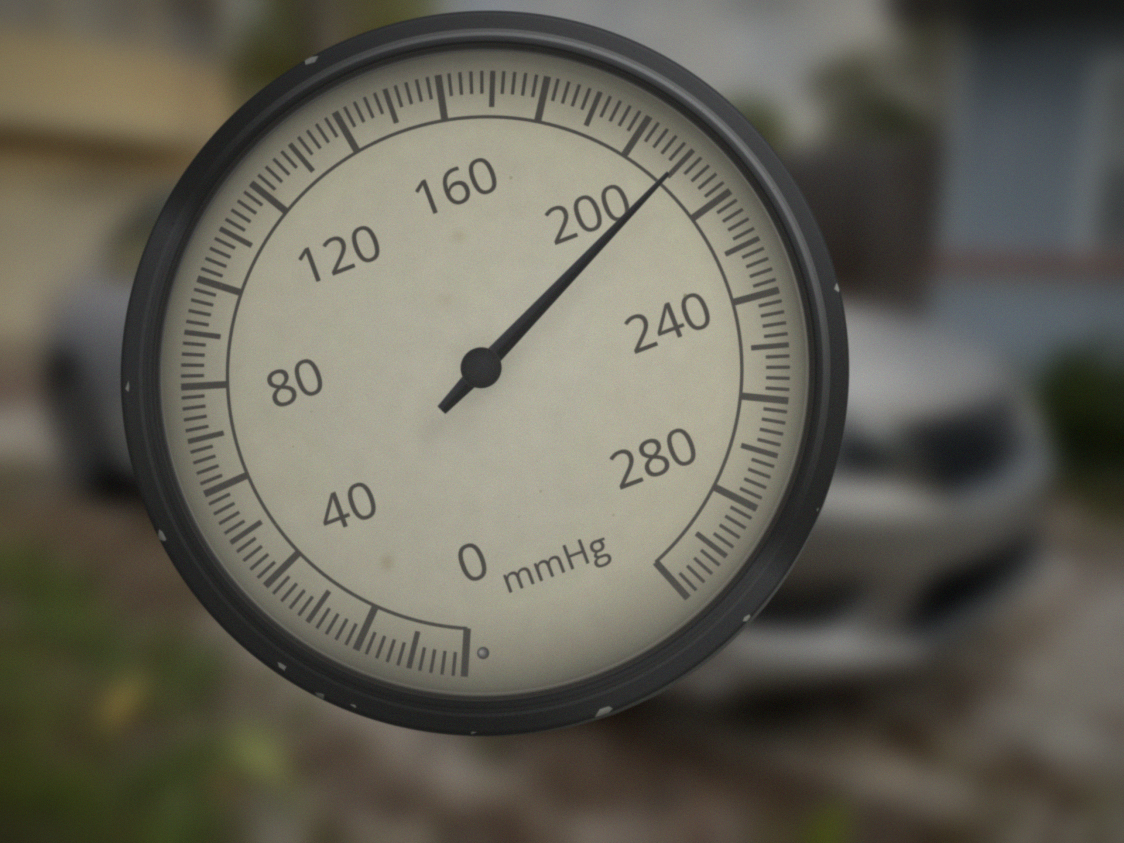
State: 210 mmHg
